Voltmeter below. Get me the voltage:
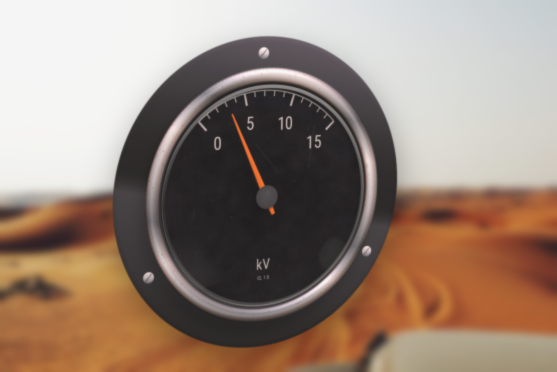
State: 3 kV
